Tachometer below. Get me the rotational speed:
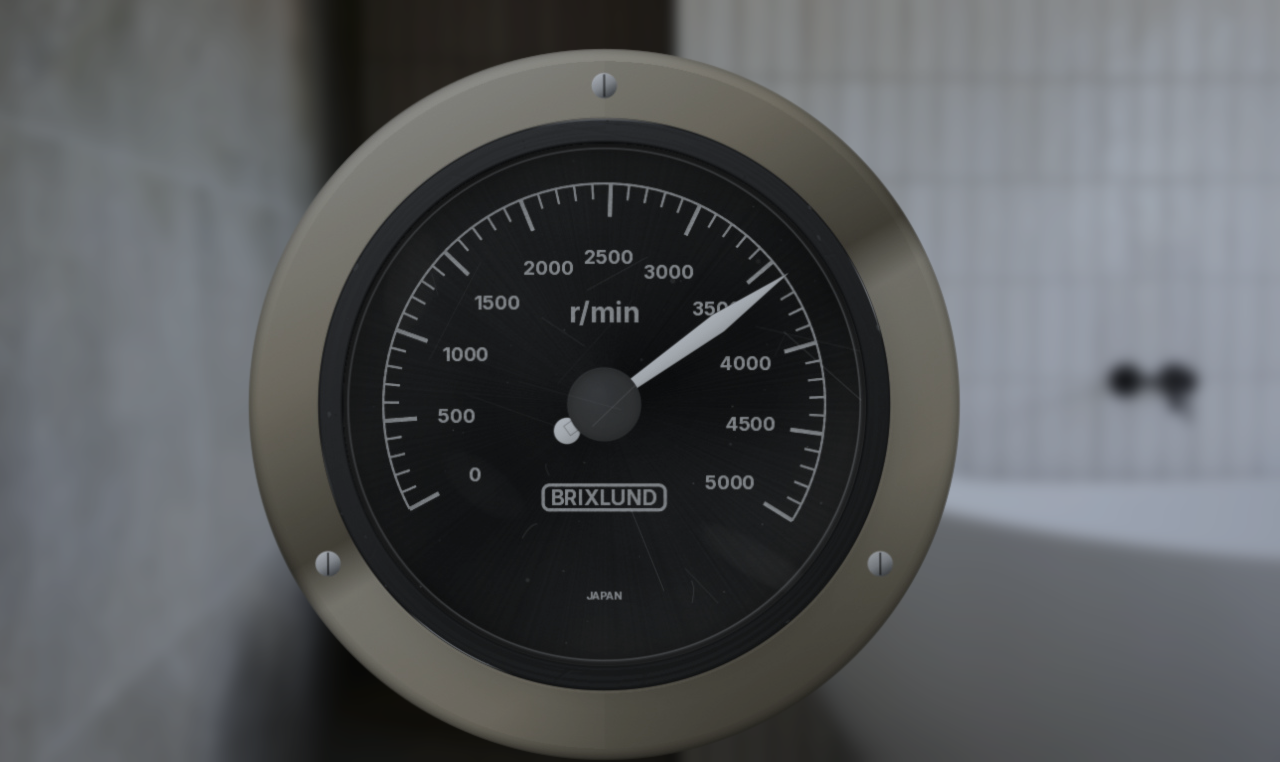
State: 3600 rpm
